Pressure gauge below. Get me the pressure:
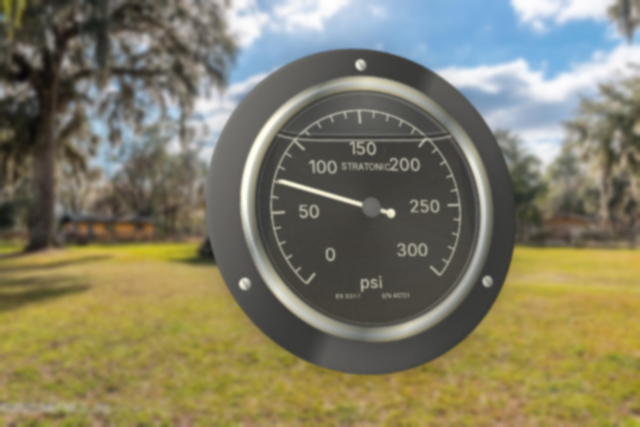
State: 70 psi
